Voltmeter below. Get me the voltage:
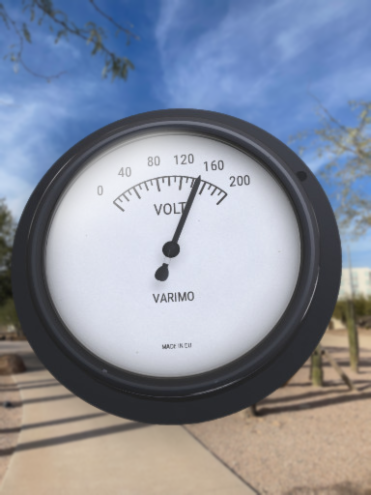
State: 150 V
